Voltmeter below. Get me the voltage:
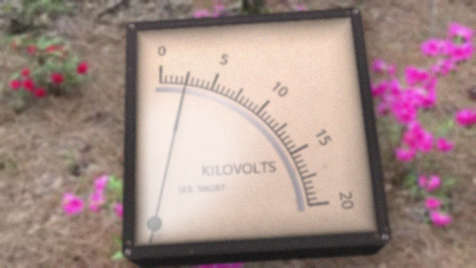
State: 2.5 kV
